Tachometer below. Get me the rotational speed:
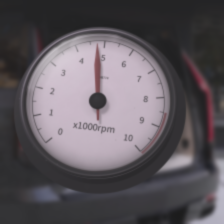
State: 4750 rpm
